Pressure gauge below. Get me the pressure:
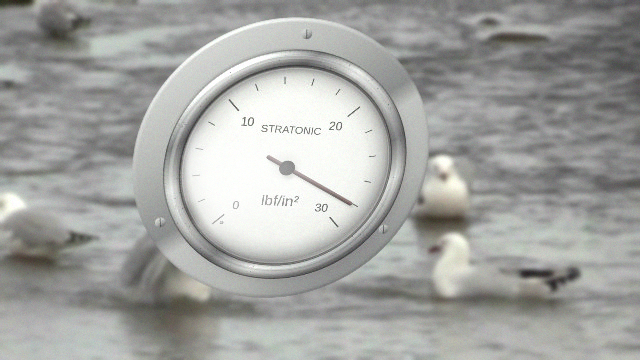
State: 28 psi
